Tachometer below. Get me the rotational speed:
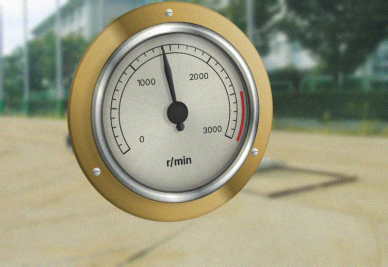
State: 1400 rpm
